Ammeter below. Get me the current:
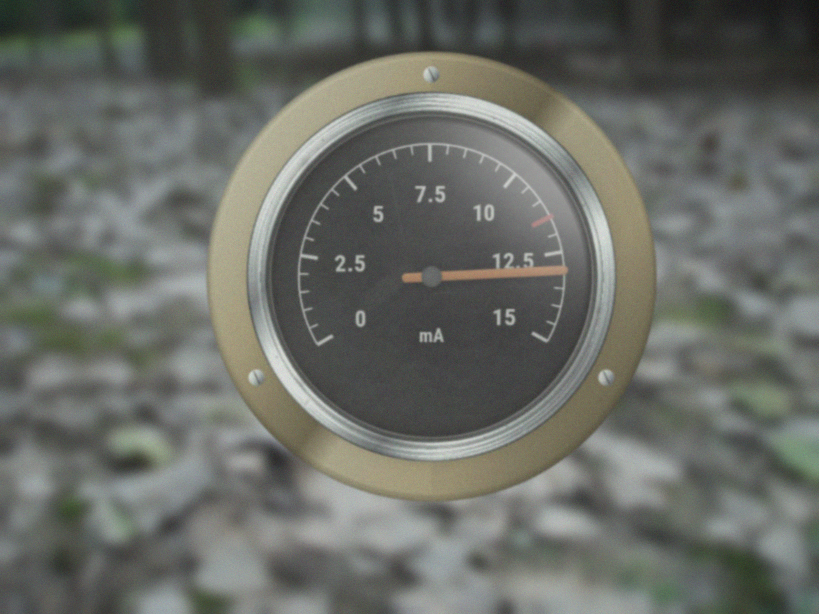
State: 13 mA
